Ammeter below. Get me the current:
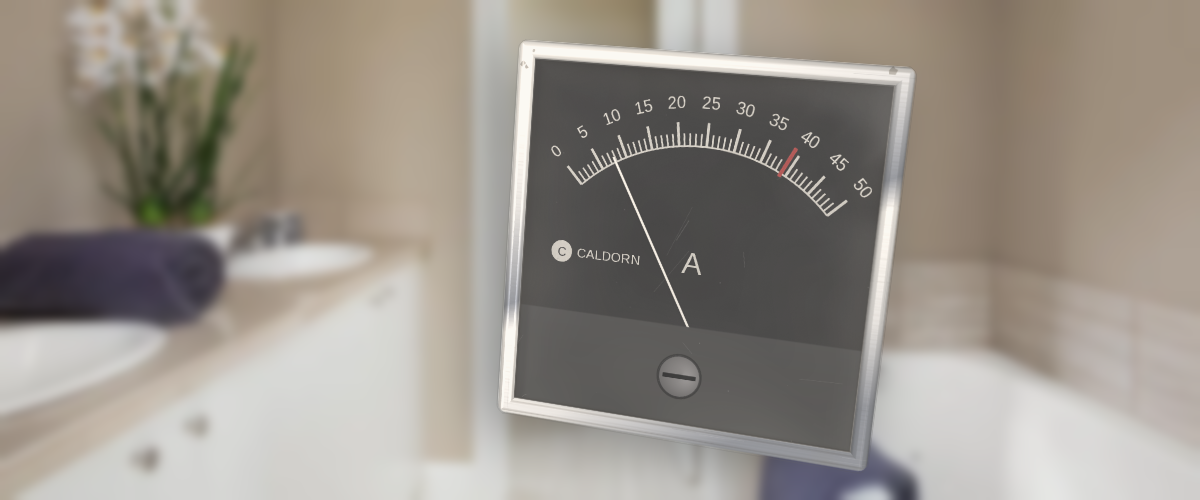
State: 8 A
